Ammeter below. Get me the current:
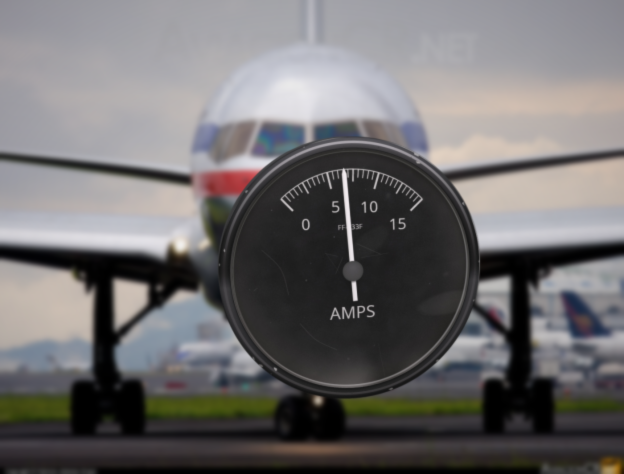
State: 6.5 A
